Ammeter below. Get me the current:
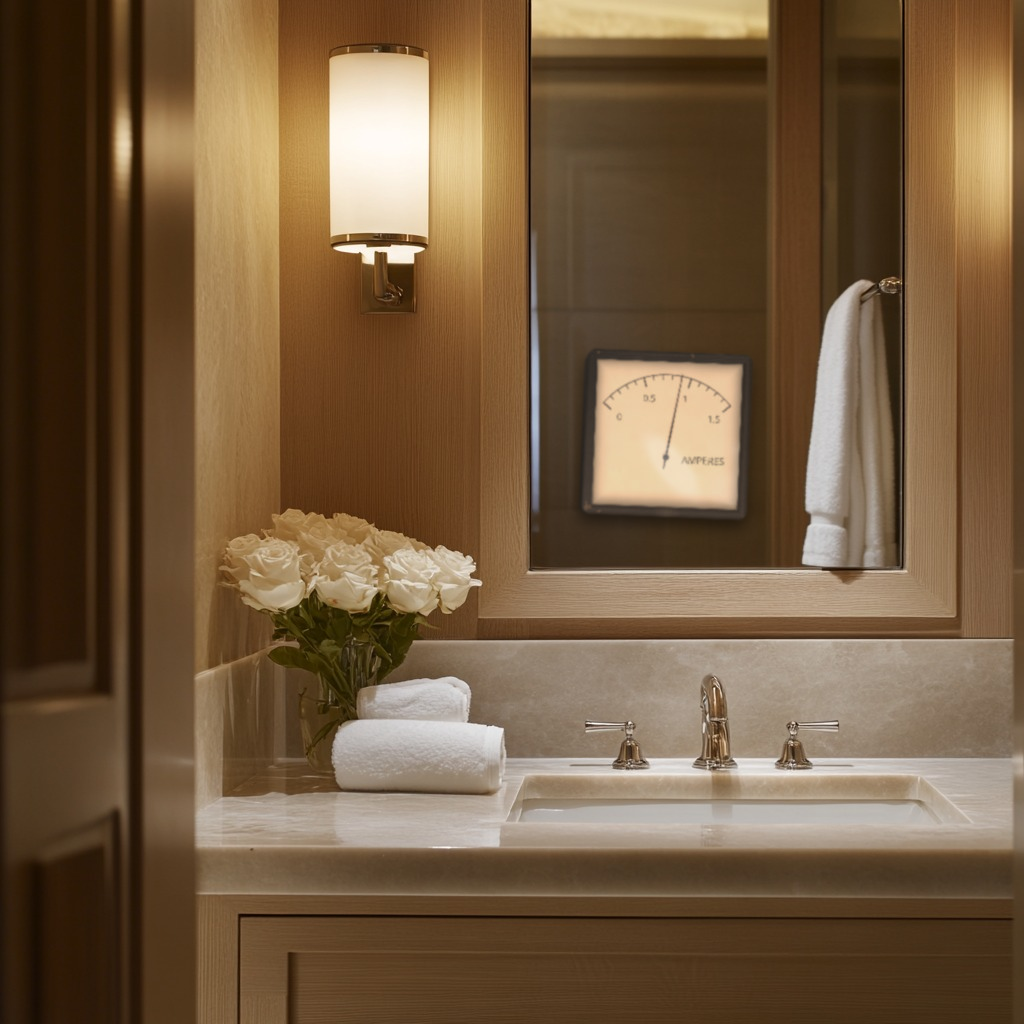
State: 0.9 A
